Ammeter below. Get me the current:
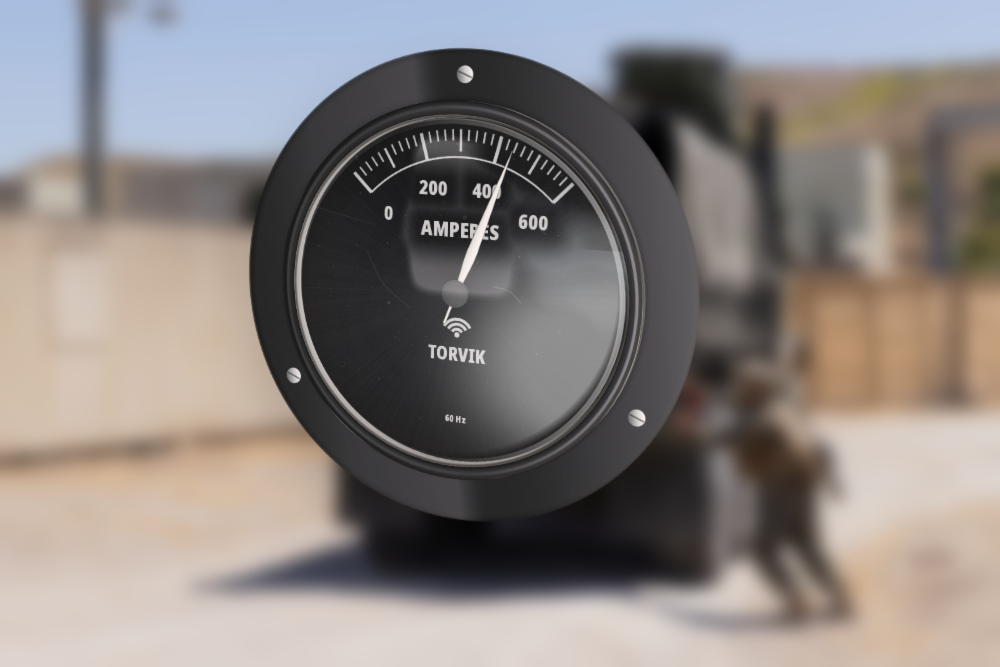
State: 440 A
